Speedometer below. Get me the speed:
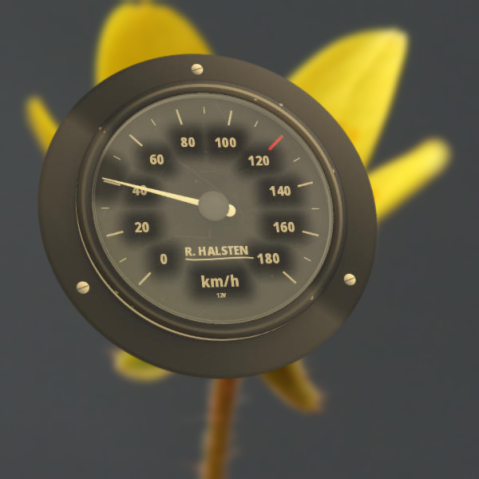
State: 40 km/h
